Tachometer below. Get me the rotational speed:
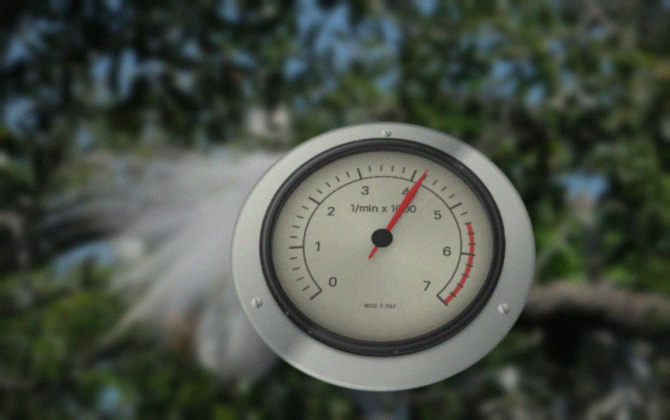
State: 4200 rpm
